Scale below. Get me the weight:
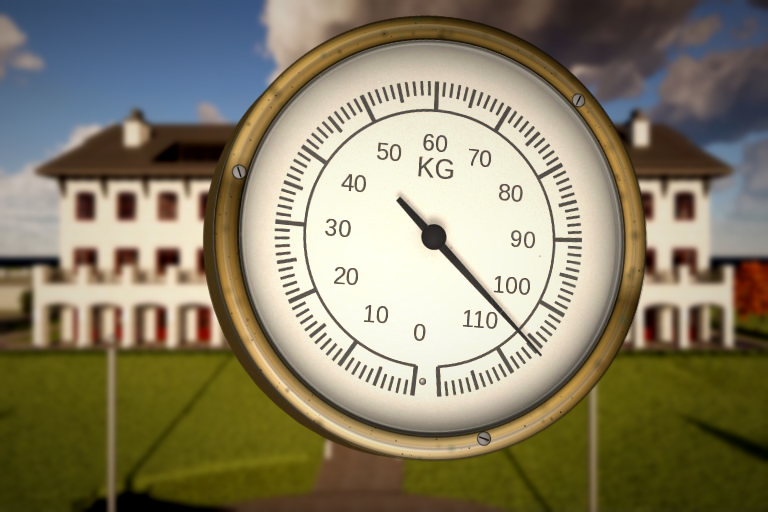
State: 106 kg
